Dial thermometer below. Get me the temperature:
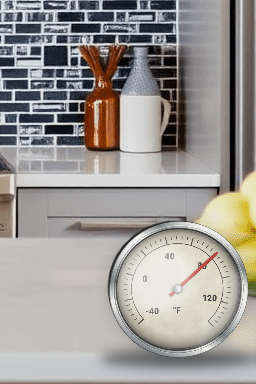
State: 80 °F
